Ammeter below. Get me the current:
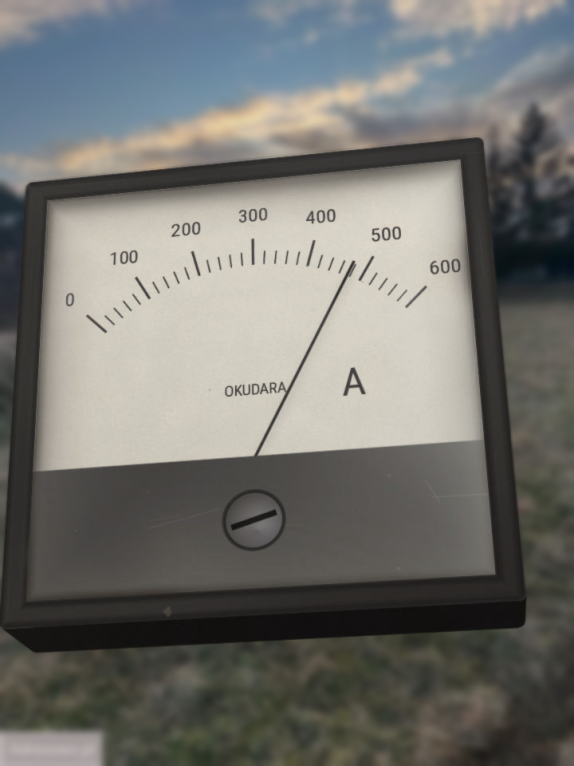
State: 480 A
